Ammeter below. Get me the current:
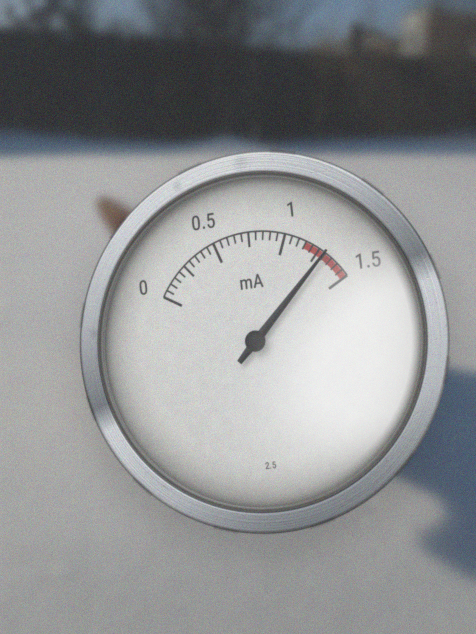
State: 1.3 mA
